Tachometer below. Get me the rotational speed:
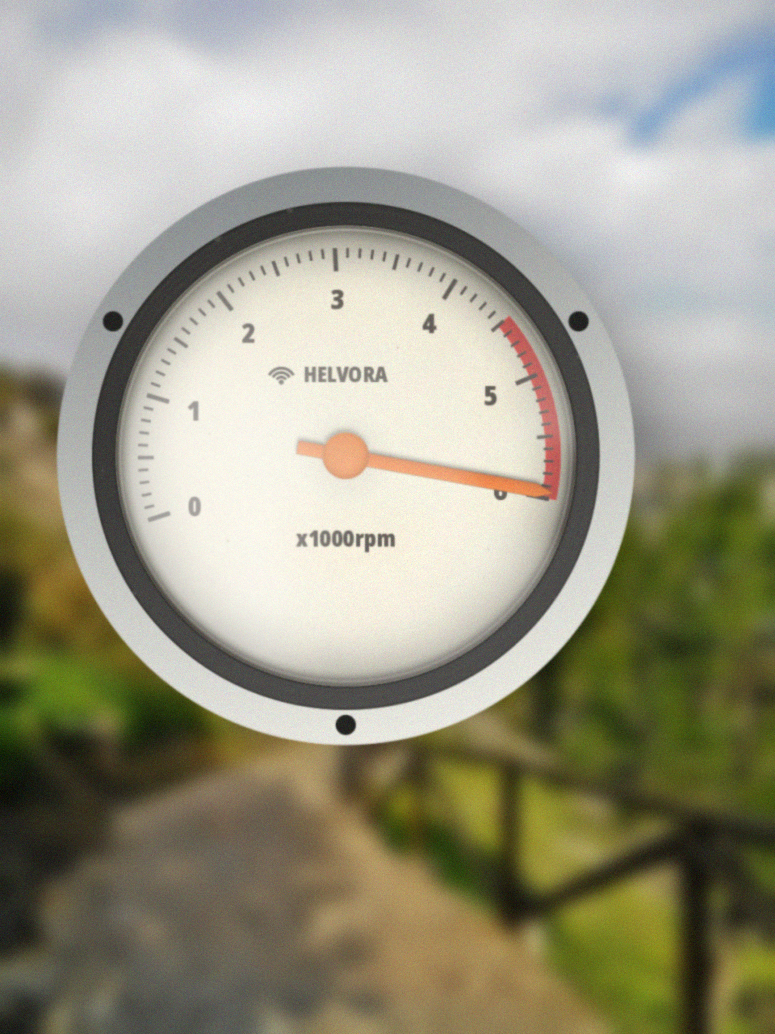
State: 5950 rpm
